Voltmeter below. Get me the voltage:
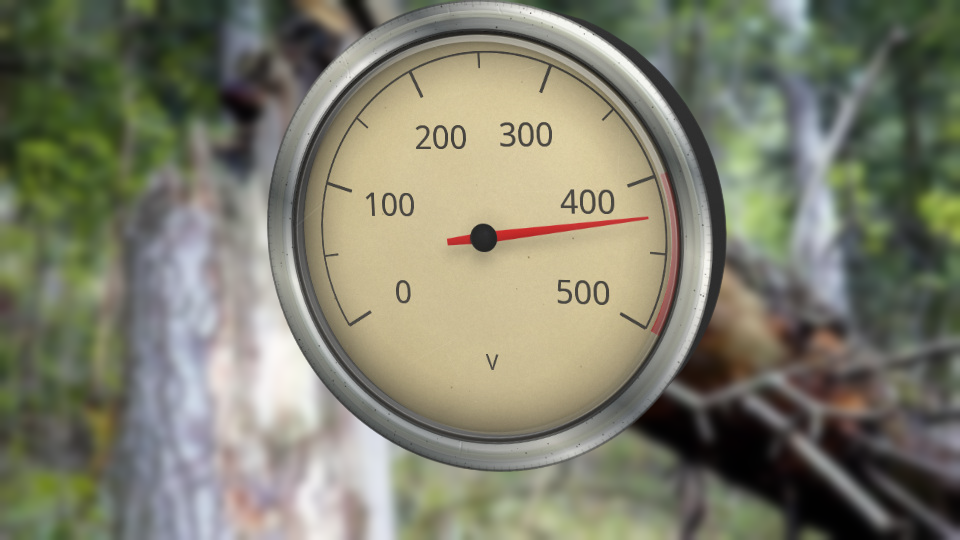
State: 425 V
